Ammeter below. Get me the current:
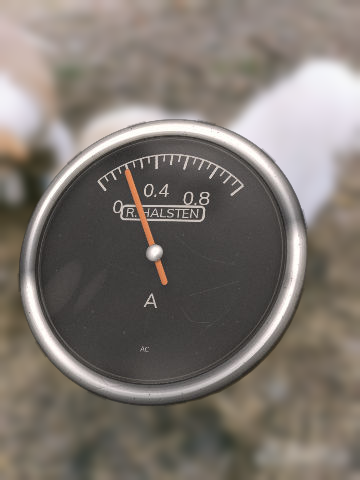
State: 0.2 A
